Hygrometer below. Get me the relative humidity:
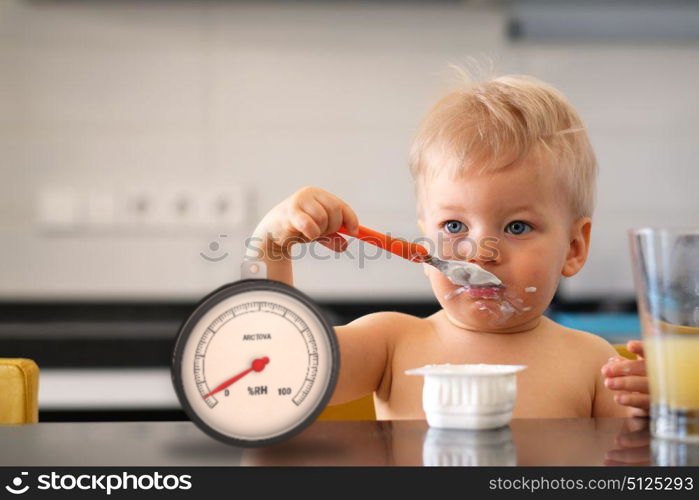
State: 5 %
